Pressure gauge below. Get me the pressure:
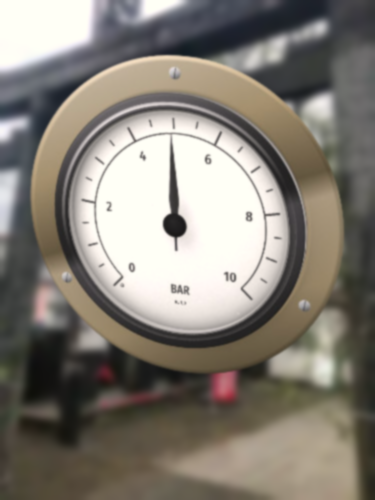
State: 5 bar
